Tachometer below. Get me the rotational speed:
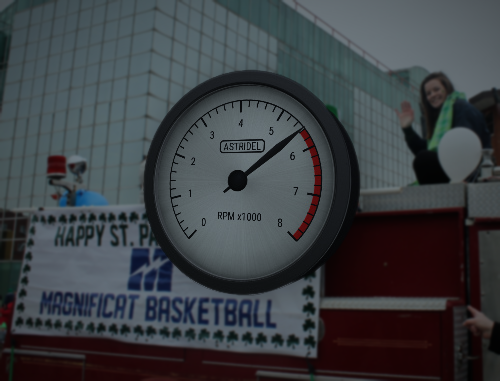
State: 5600 rpm
